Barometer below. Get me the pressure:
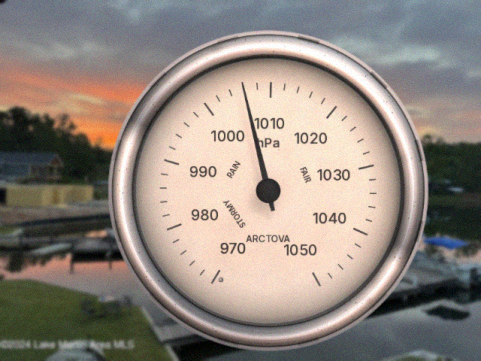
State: 1006 hPa
